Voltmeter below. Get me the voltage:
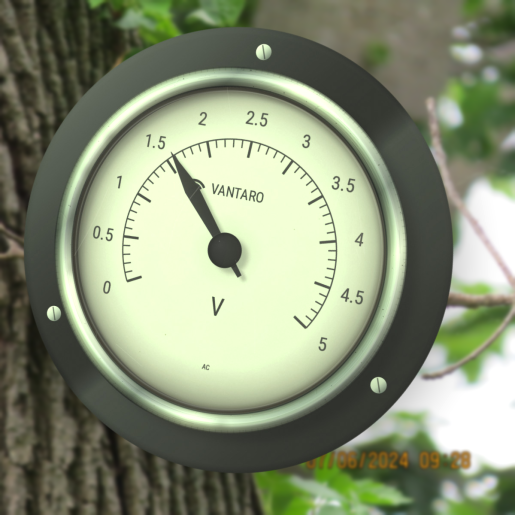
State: 1.6 V
